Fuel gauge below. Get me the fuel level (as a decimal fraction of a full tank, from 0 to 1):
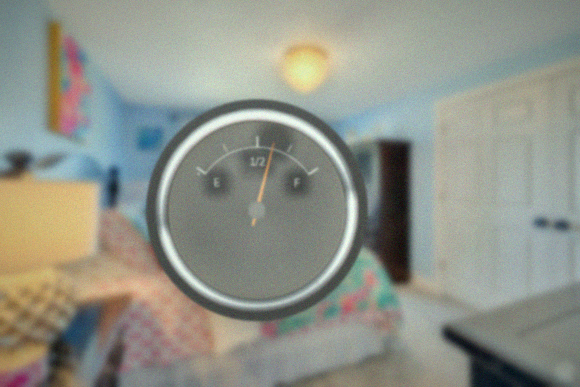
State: 0.625
